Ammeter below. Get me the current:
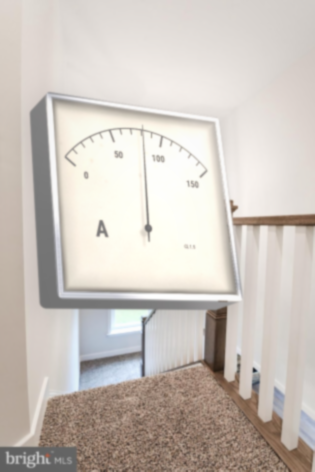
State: 80 A
